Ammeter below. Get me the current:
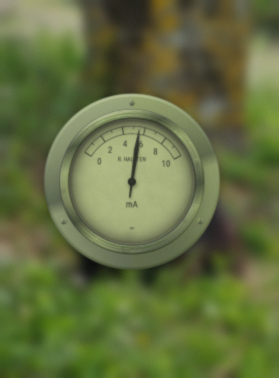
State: 5.5 mA
